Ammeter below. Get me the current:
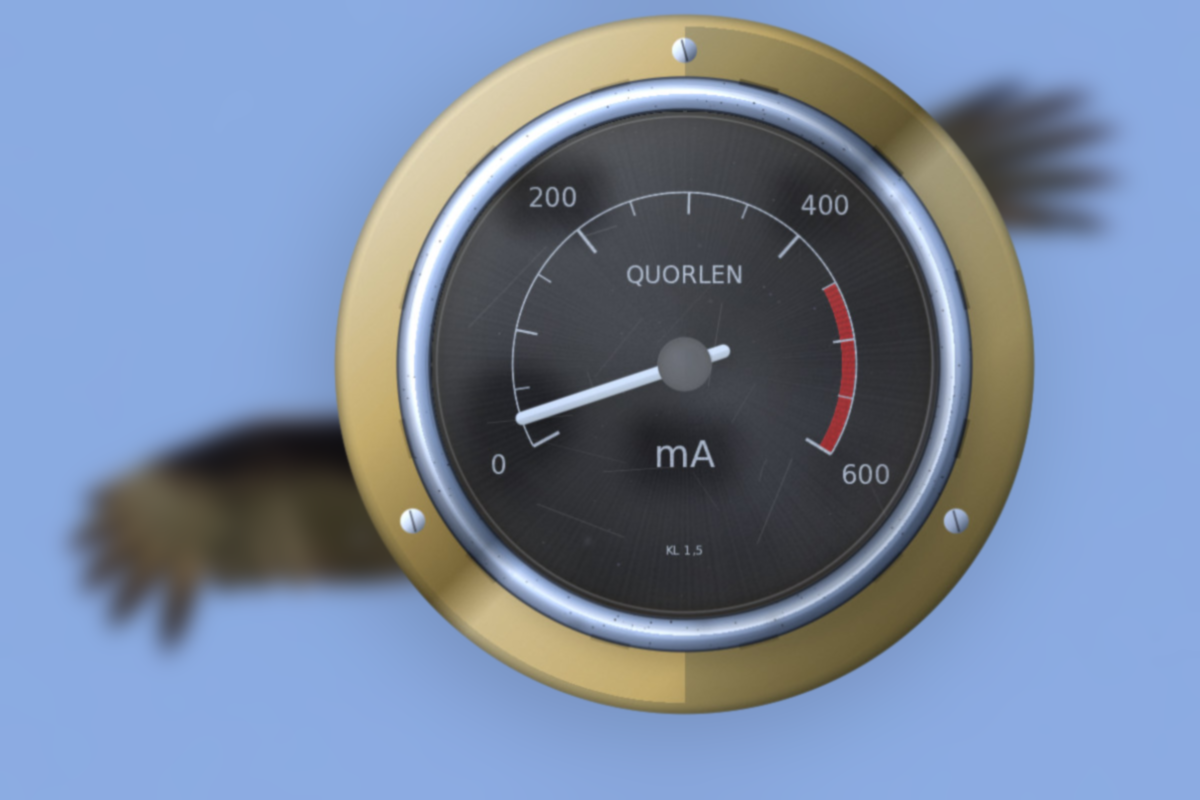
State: 25 mA
